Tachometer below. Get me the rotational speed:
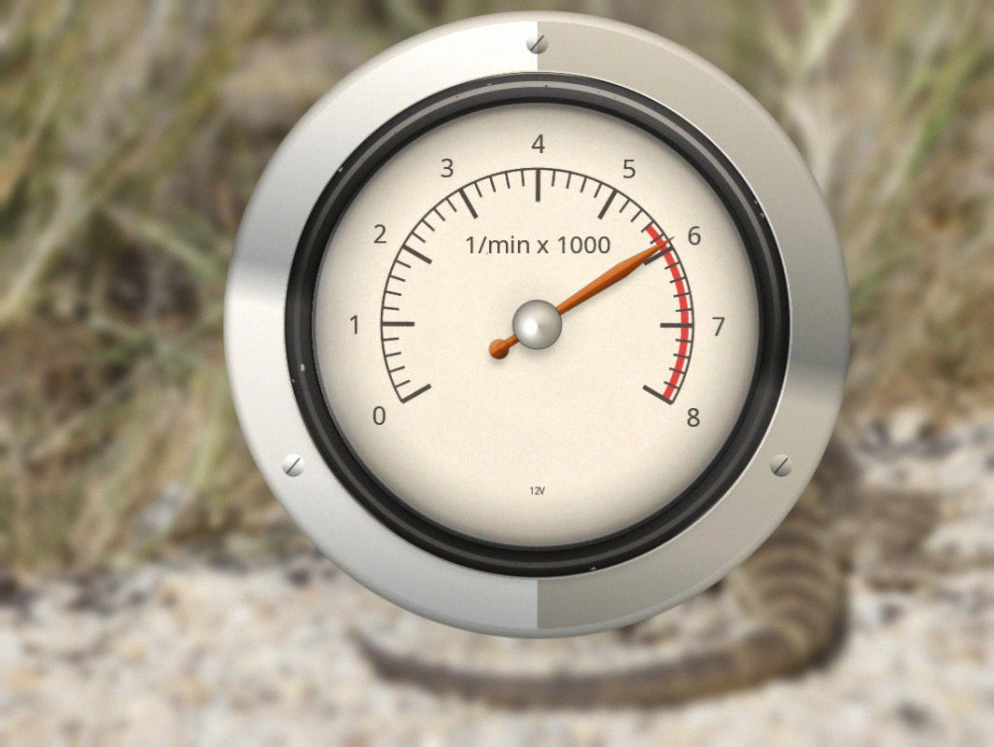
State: 5900 rpm
